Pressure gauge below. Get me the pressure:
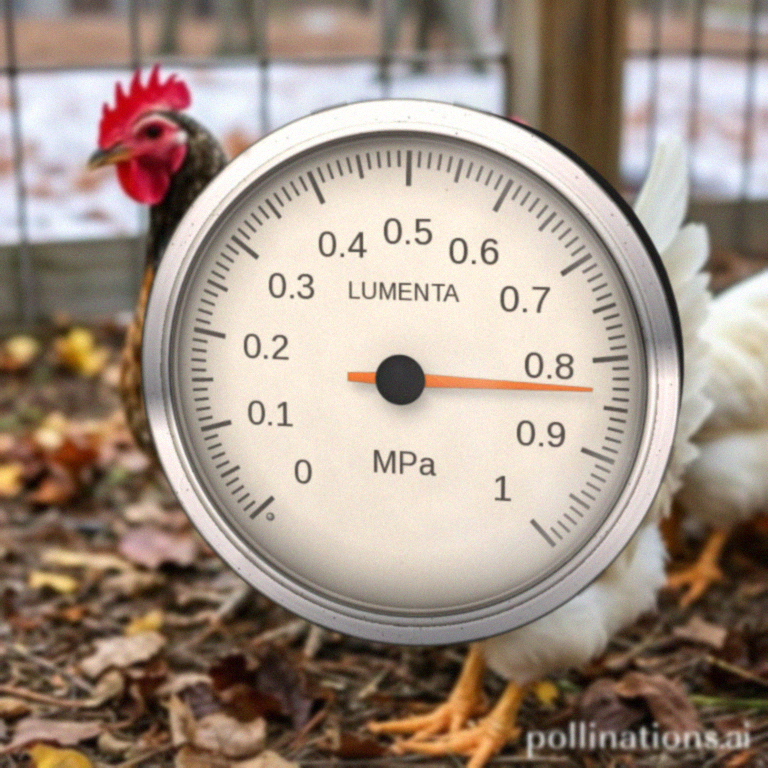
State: 0.83 MPa
